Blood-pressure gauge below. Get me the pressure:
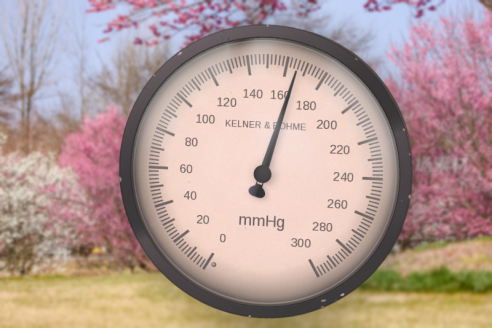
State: 166 mmHg
